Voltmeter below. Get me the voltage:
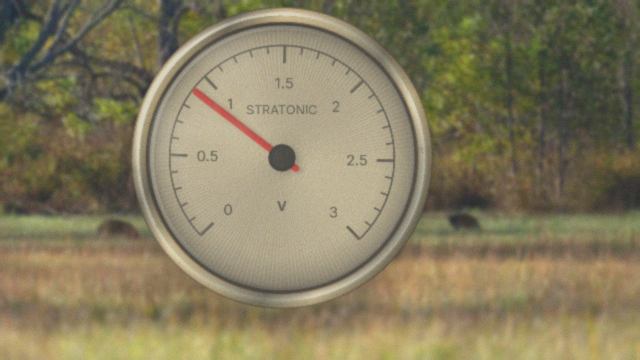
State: 0.9 V
